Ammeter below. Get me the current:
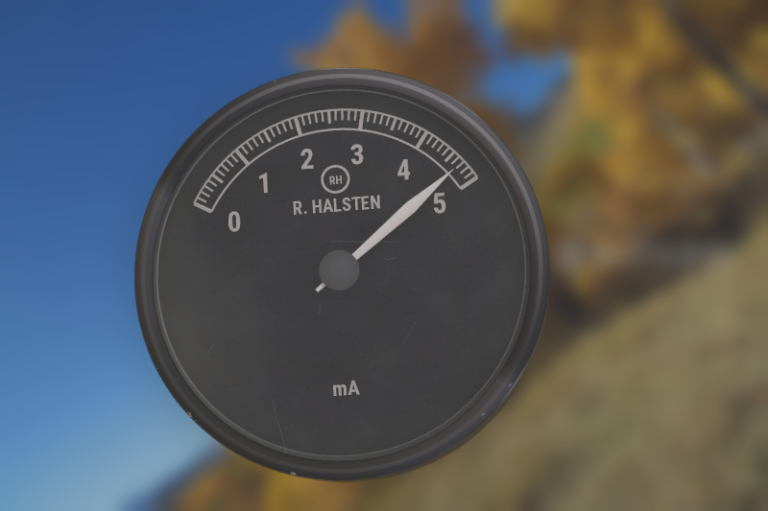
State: 4.7 mA
